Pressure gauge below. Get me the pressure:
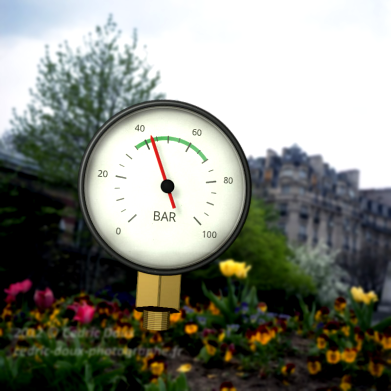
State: 42.5 bar
